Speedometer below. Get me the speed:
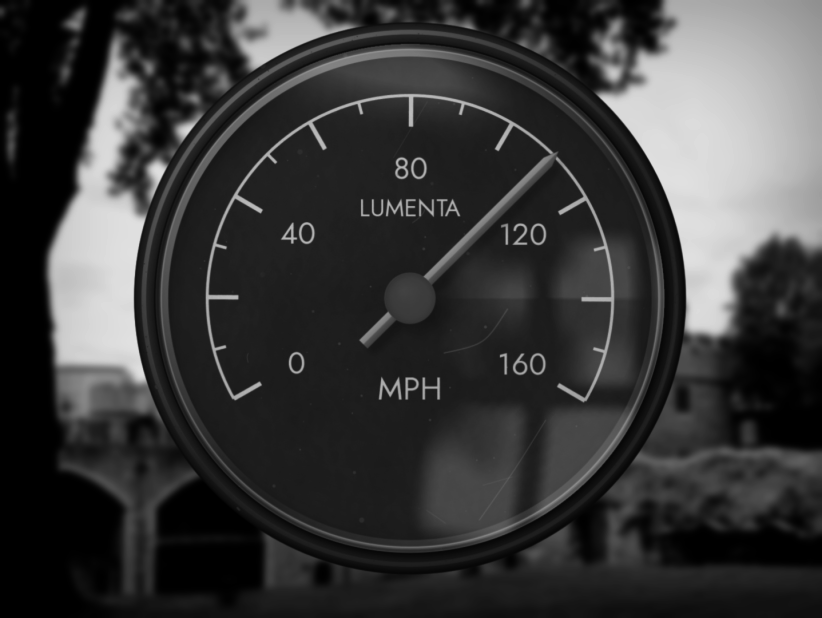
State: 110 mph
